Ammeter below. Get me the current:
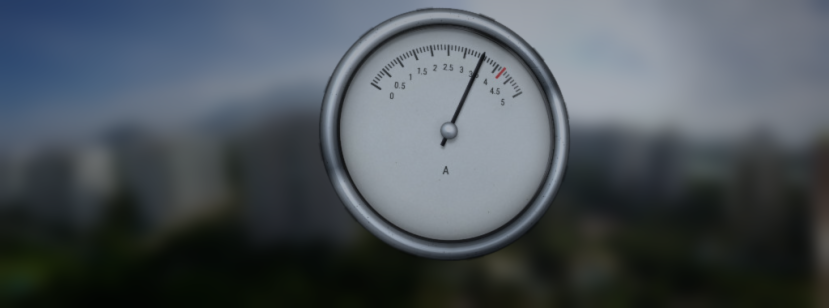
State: 3.5 A
